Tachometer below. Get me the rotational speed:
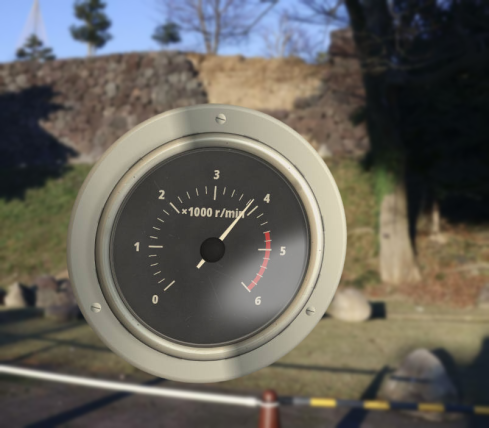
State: 3800 rpm
